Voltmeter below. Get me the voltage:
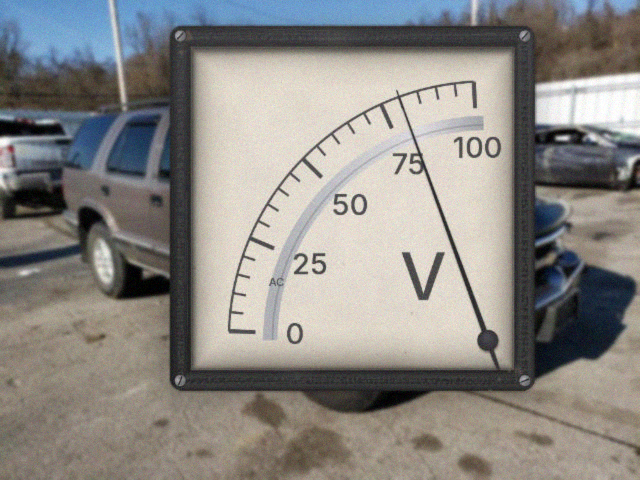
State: 80 V
